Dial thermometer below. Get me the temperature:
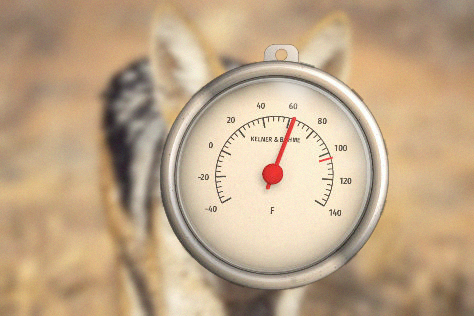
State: 64 °F
